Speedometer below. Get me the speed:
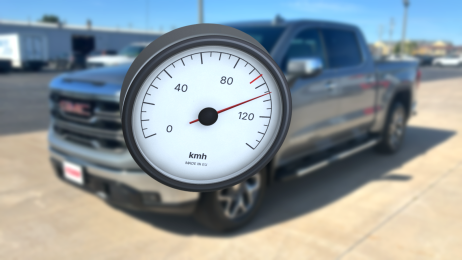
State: 105 km/h
